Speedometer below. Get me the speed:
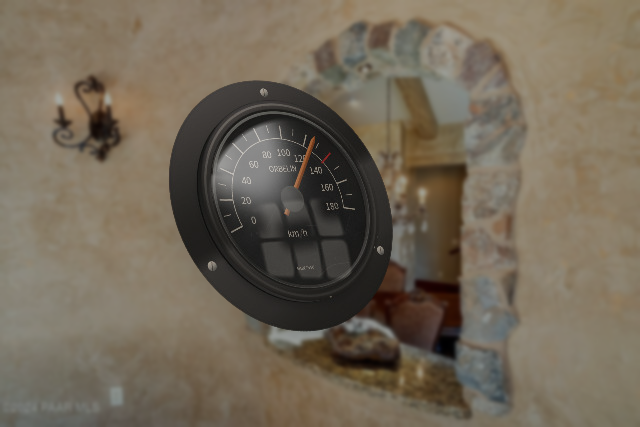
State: 125 km/h
